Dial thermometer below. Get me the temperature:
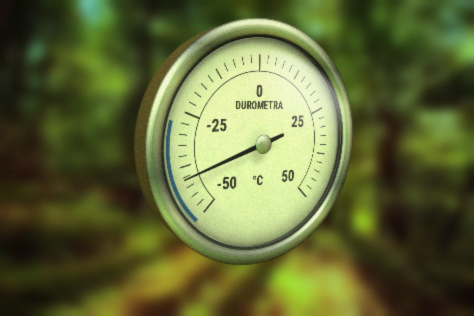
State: -40 °C
